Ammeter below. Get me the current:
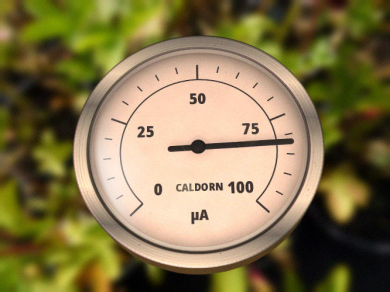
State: 82.5 µA
